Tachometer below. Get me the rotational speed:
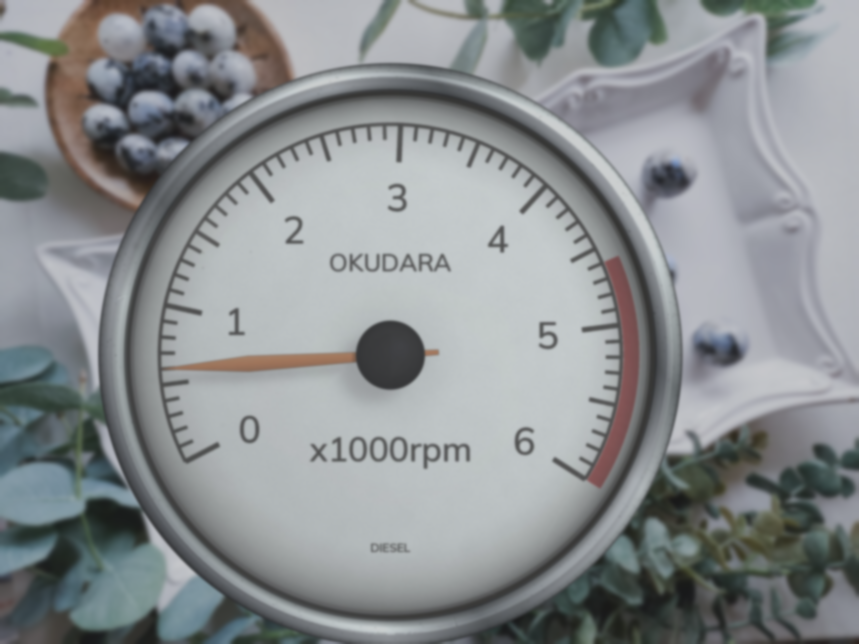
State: 600 rpm
